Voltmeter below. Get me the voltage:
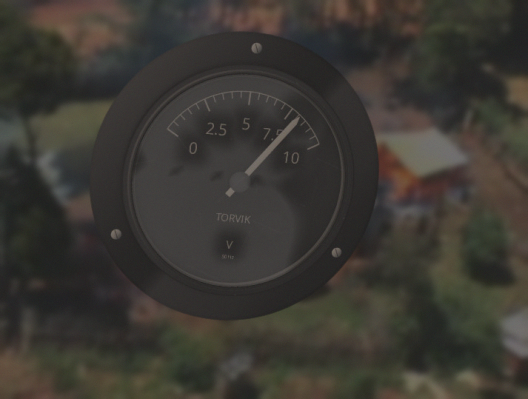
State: 8 V
